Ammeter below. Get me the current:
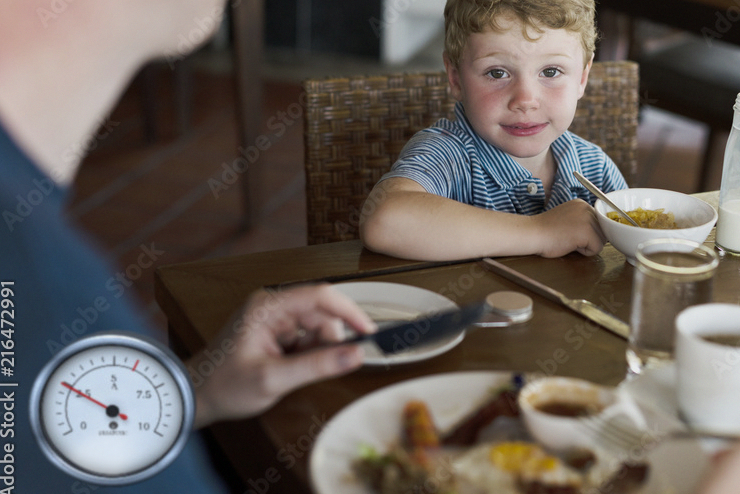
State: 2.5 A
